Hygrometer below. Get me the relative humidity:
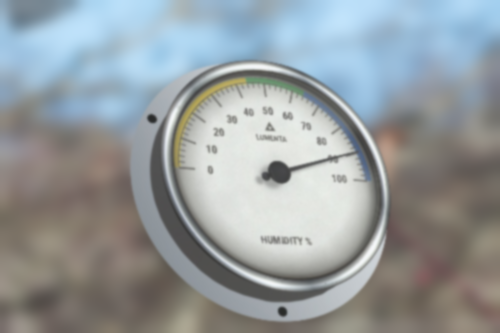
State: 90 %
